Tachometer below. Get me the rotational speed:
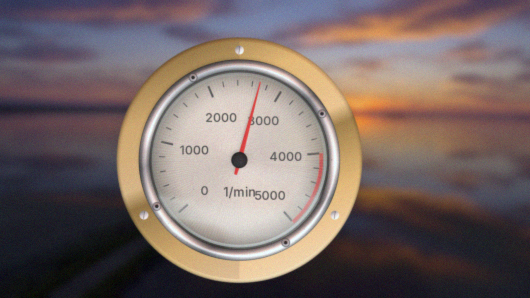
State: 2700 rpm
